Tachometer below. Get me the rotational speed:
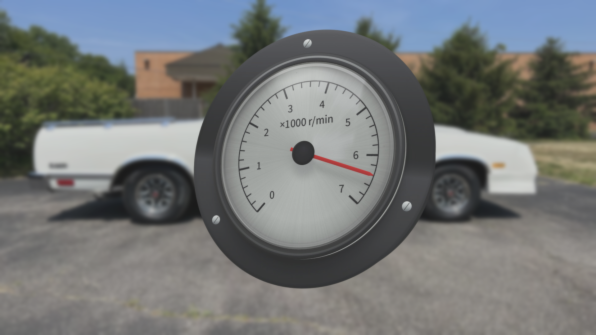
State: 6400 rpm
